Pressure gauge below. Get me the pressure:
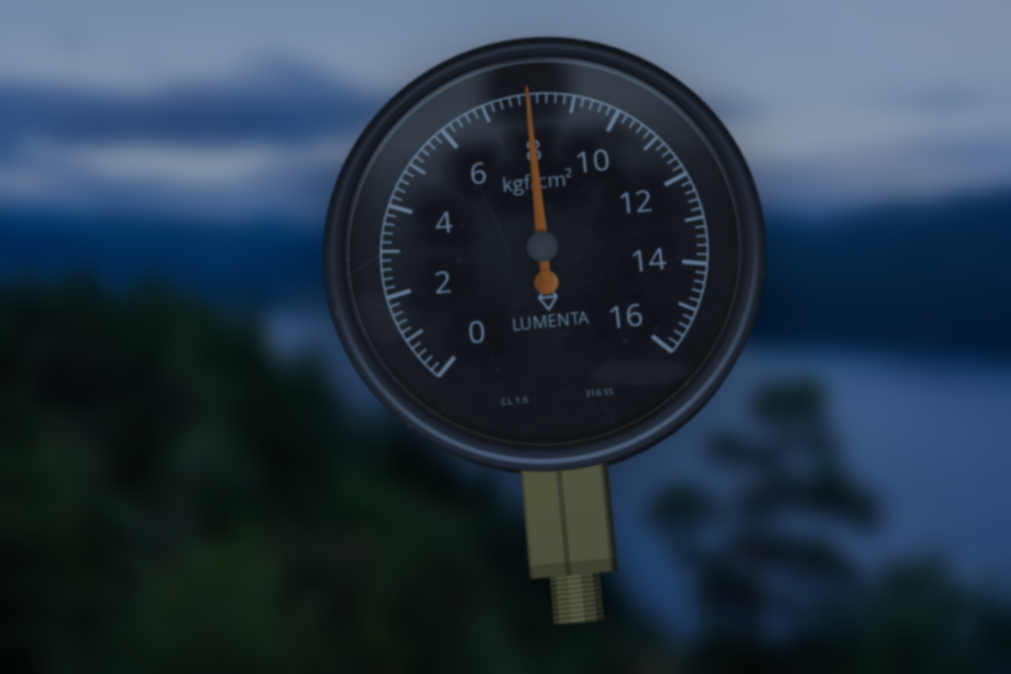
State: 8 kg/cm²
